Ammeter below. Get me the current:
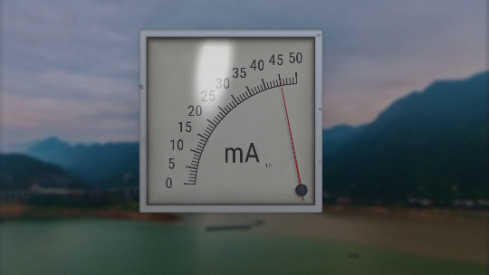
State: 45 mA
